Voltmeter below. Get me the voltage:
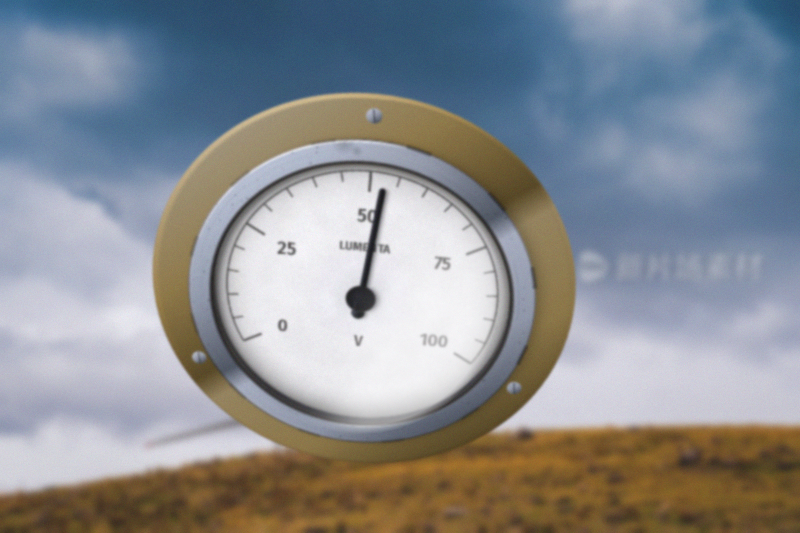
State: 52.5 V
